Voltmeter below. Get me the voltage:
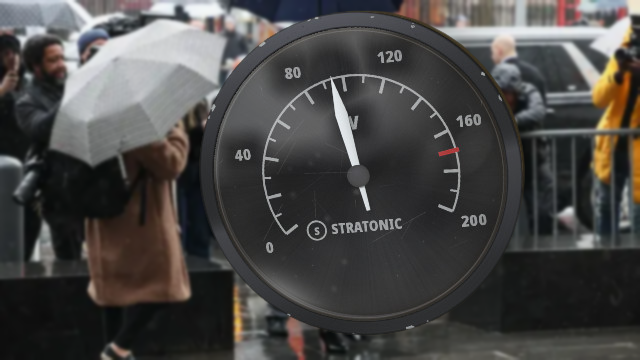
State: 95 V
